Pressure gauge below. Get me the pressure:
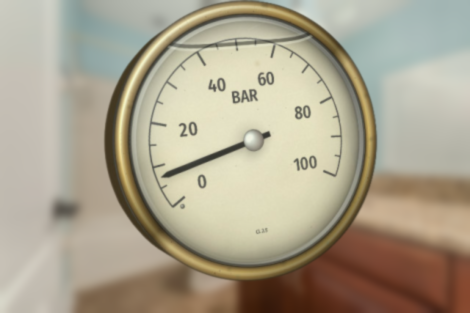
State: 7.5 bar
